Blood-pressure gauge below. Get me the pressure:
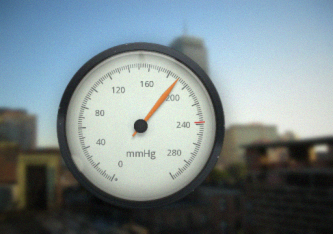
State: 190 mmHg
